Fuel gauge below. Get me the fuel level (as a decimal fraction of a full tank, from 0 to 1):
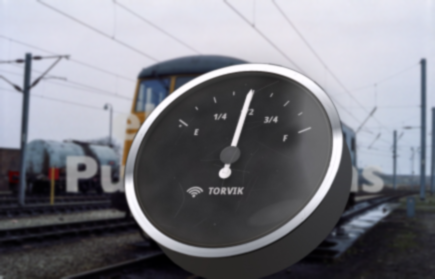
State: 0.5
